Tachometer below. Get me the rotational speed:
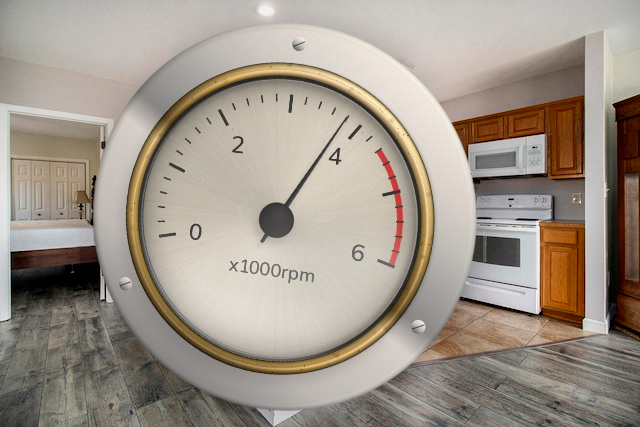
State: 3800 rpm
